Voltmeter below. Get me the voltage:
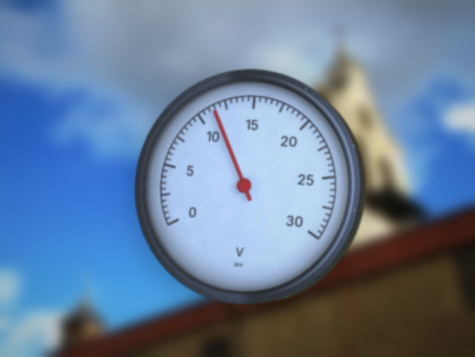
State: 11.5 V
